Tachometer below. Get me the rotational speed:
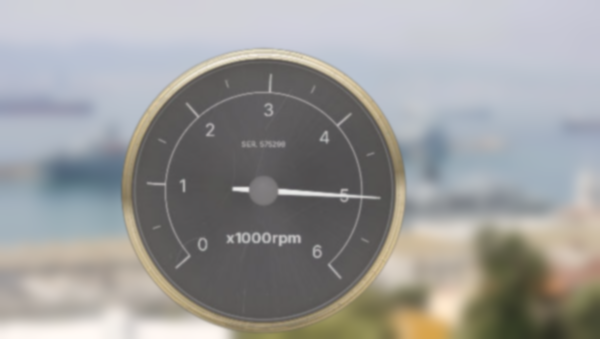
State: 5000 rpm
